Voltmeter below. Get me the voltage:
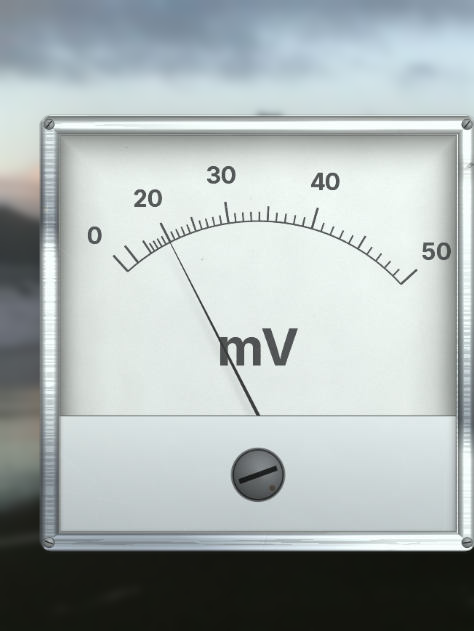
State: 20 mV
